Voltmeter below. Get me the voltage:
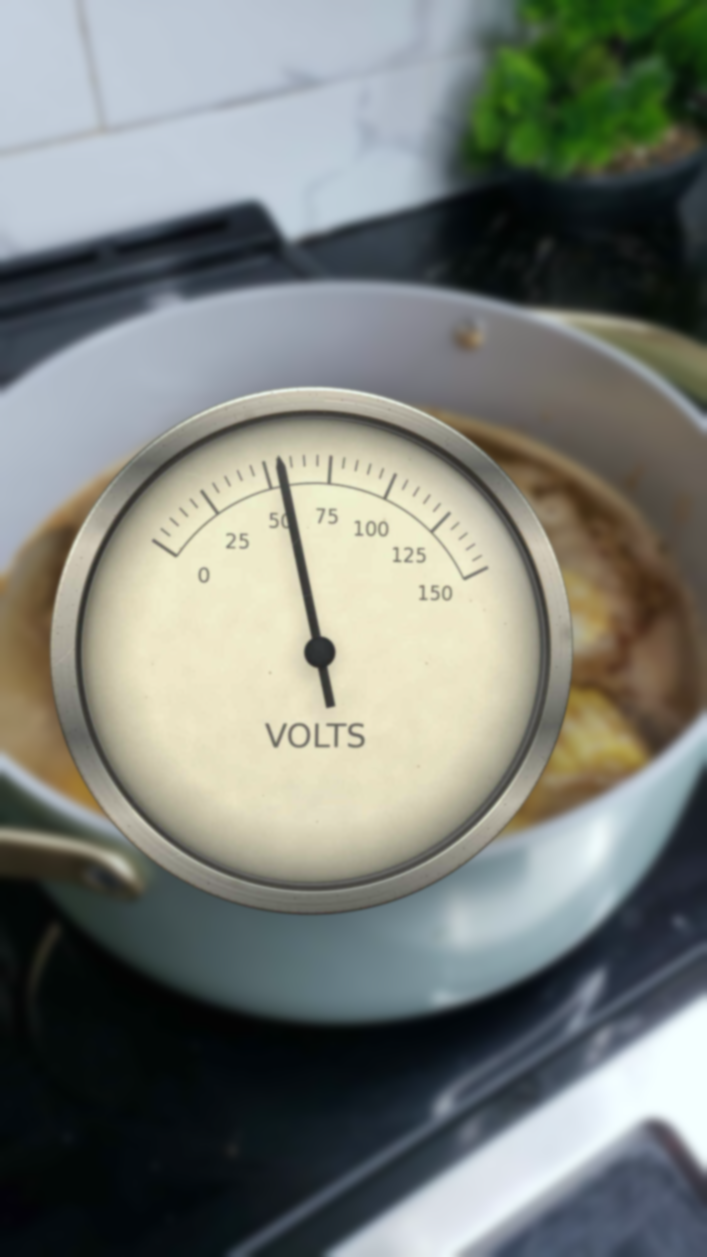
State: 55 V
